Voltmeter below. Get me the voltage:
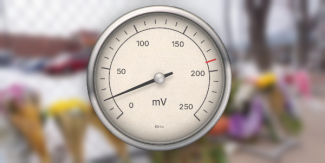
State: 20 mV
